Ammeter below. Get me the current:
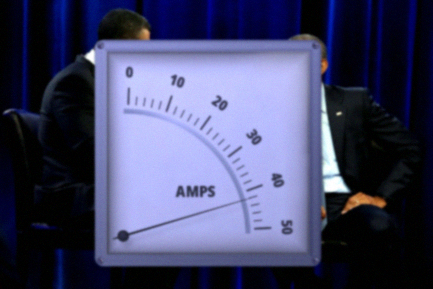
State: 42 A
